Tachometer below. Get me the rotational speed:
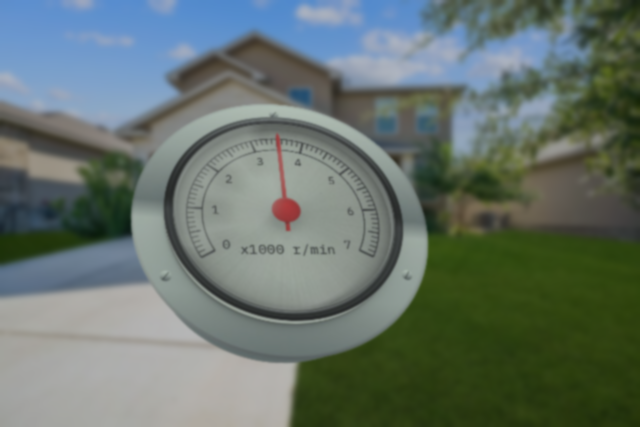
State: 3500 rpm
